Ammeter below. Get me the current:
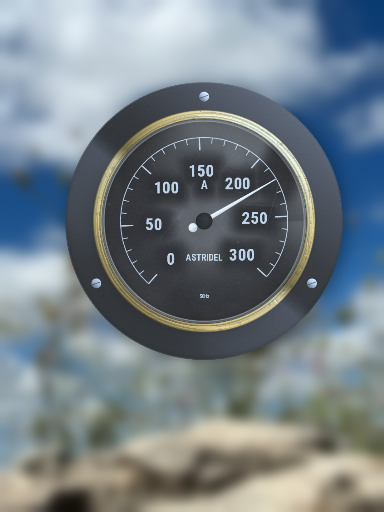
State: 220 A
